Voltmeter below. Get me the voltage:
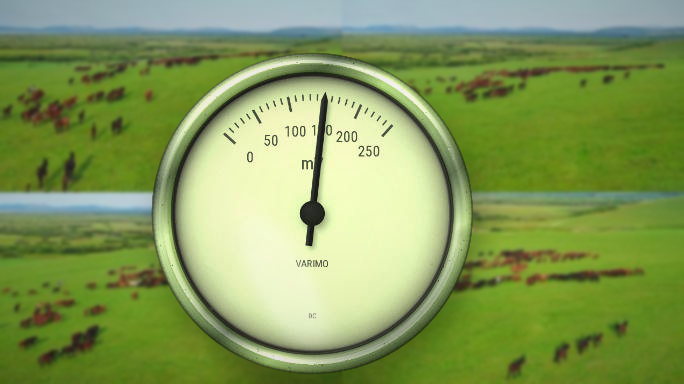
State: 150 mV
